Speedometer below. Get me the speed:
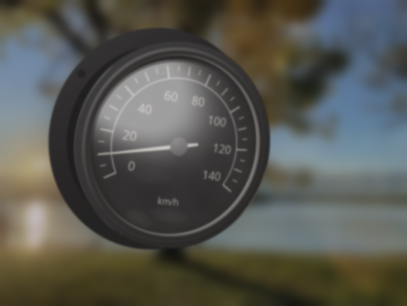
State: 10 km/h
